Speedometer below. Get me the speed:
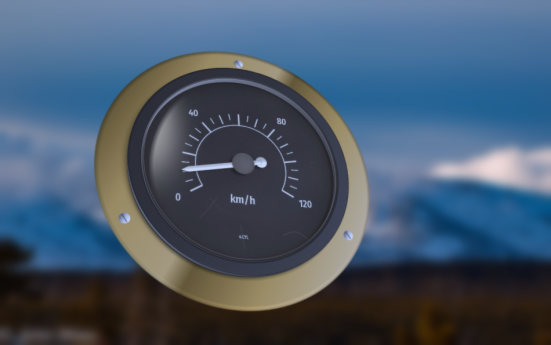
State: 10 km/h
